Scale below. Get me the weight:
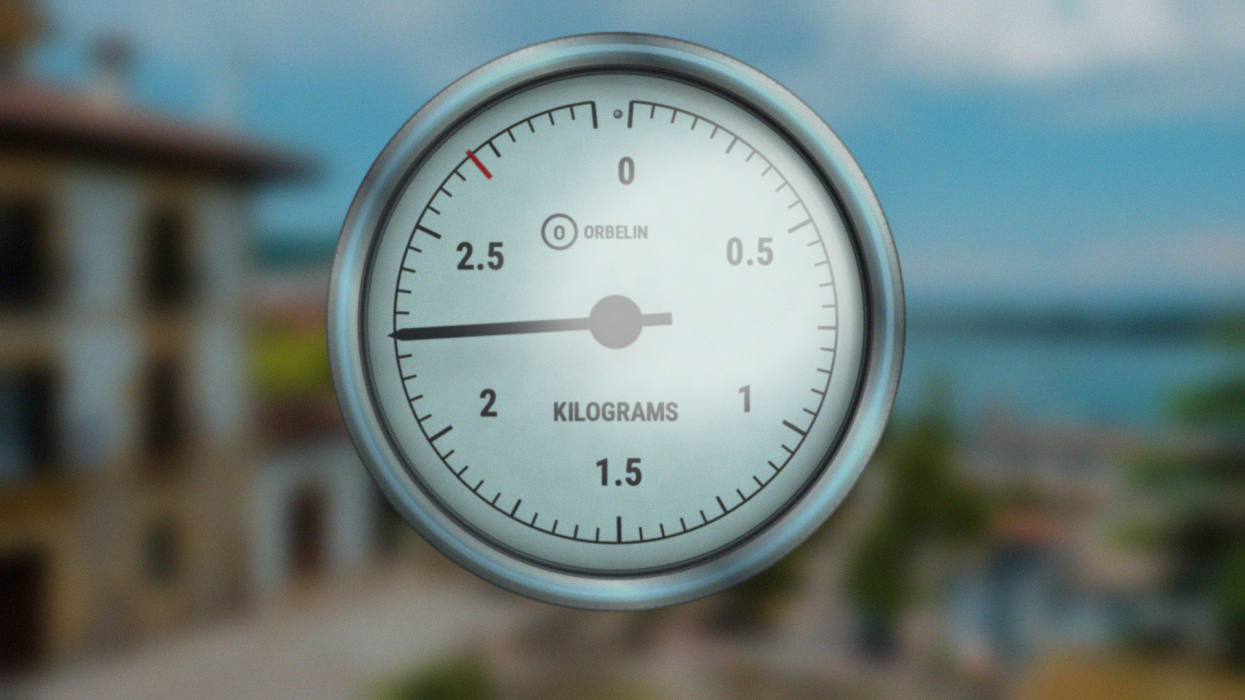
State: 2.25 kg
